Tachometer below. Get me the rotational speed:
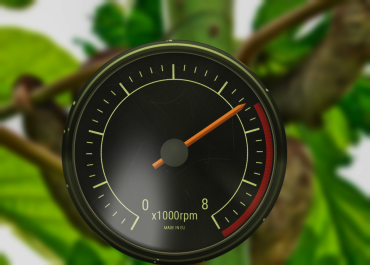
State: 5500 rpm
